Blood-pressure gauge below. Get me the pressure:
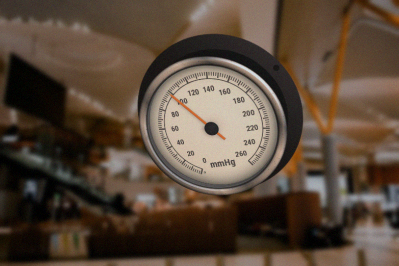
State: 100 mmHg
